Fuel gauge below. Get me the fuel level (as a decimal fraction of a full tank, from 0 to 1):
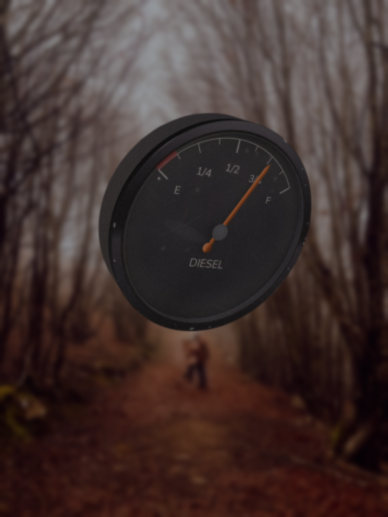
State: 0.75
